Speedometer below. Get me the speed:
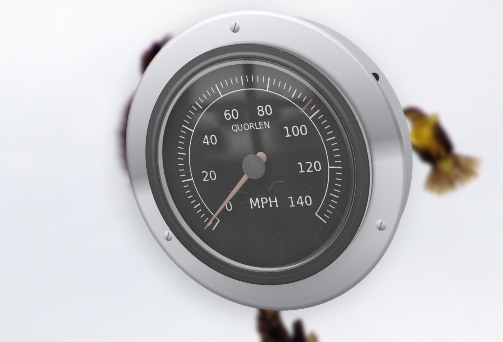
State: 2 mph
